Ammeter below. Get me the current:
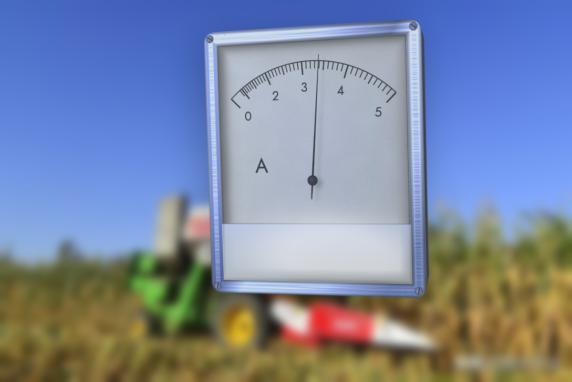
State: 3.4 A
